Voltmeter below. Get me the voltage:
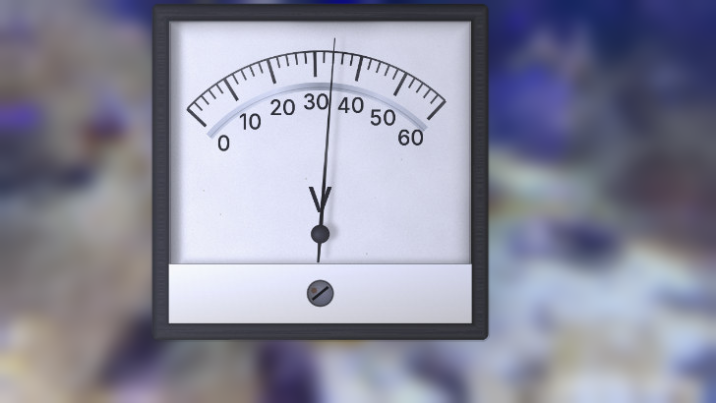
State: 34 V
